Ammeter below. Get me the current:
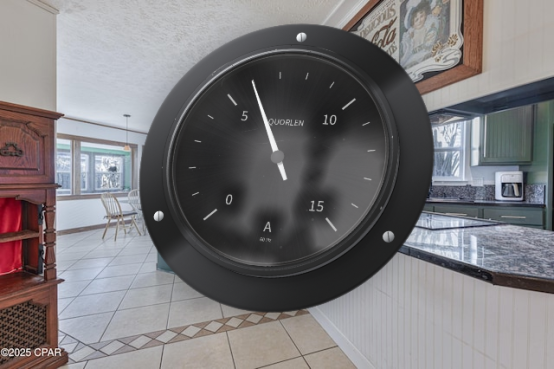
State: 6 A
